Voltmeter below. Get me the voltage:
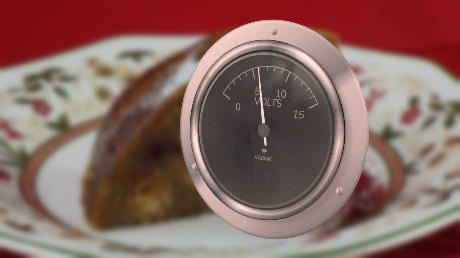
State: 6 V
